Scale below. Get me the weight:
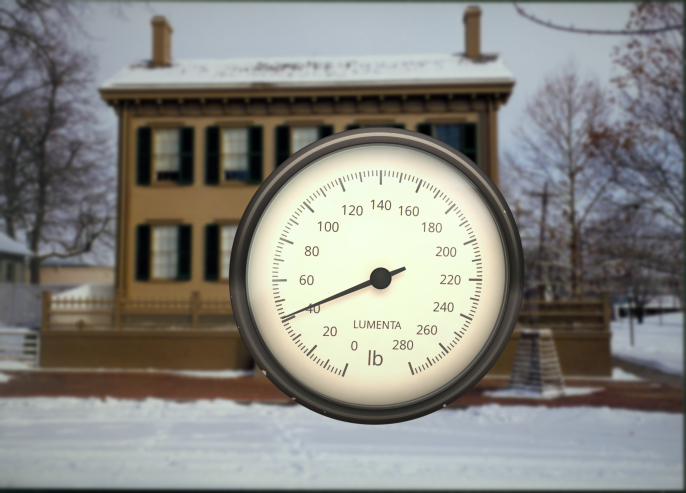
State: 42 lb
